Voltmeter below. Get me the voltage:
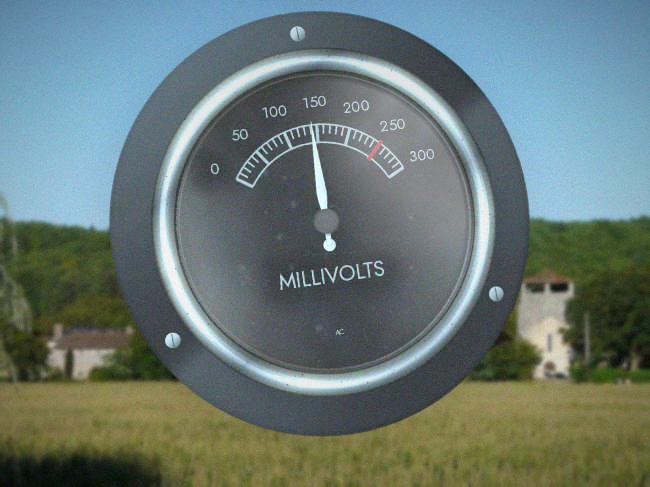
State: 140 mV
